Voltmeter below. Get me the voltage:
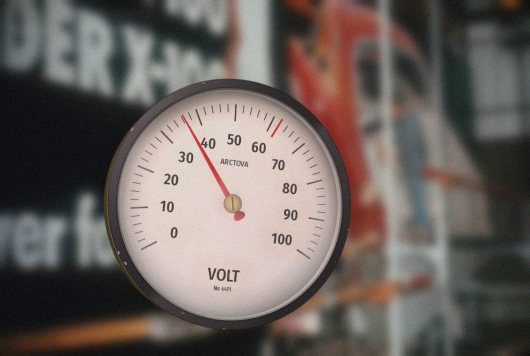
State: 36 V
